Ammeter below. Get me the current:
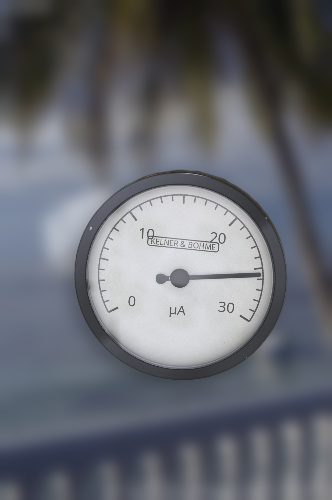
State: 25.5 µA
